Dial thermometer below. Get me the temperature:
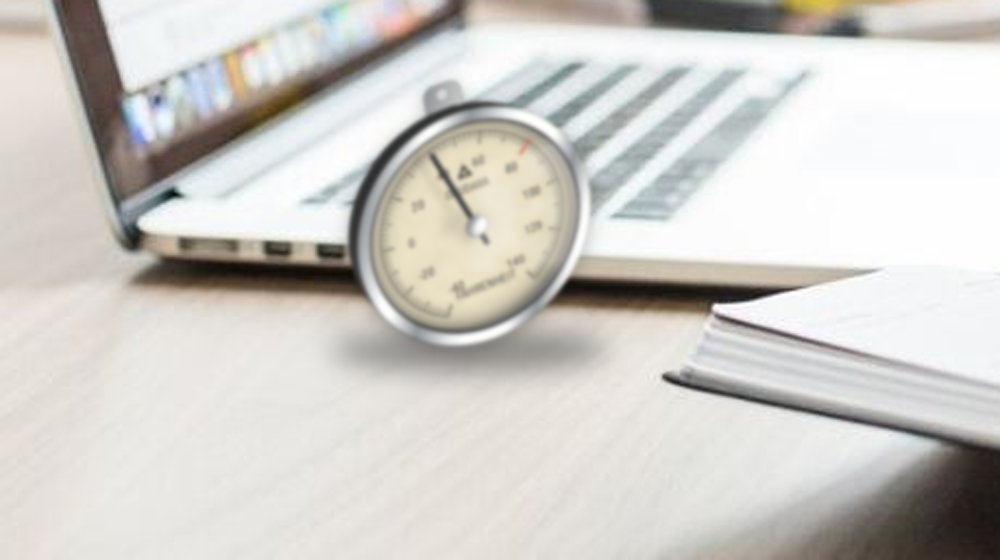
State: 40 °F
